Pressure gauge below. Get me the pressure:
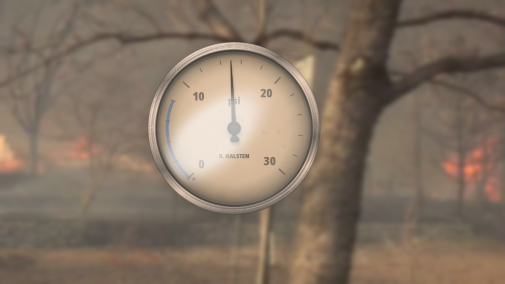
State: 15 psi
